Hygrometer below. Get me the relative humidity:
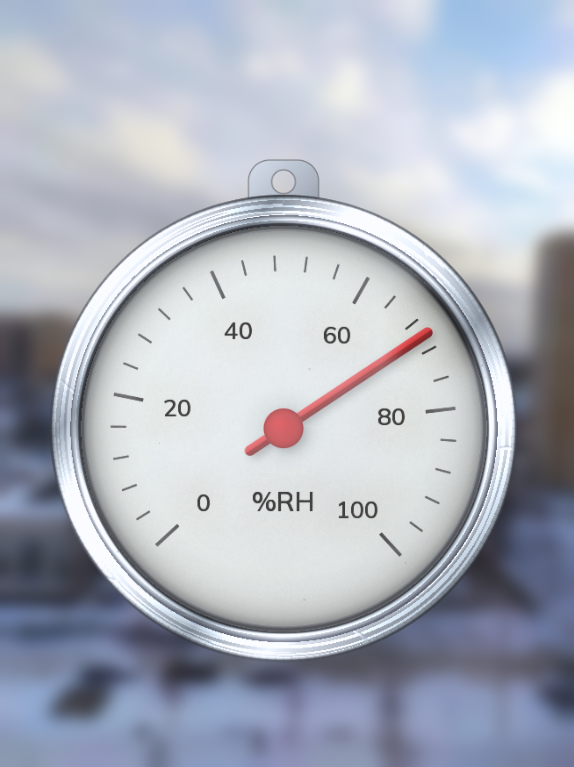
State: 70 %
